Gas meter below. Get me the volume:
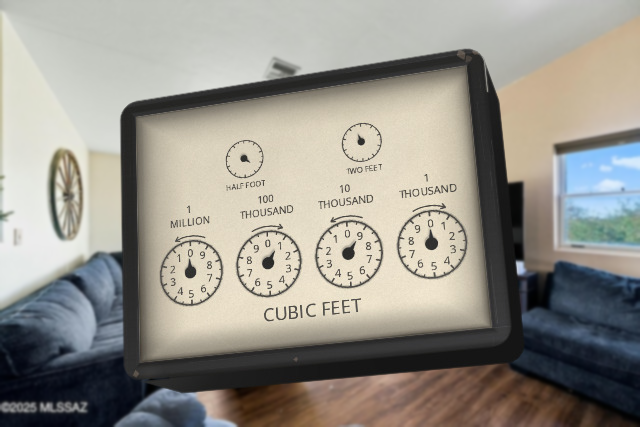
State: 9000 ft³
